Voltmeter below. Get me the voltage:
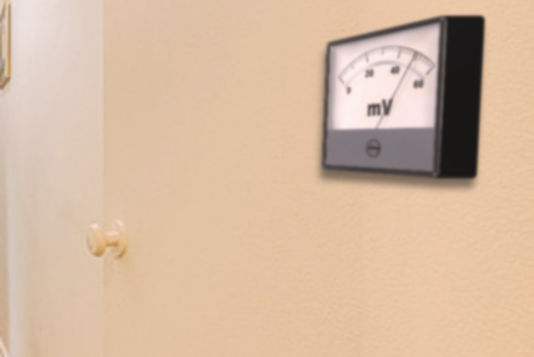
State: 50 mV
